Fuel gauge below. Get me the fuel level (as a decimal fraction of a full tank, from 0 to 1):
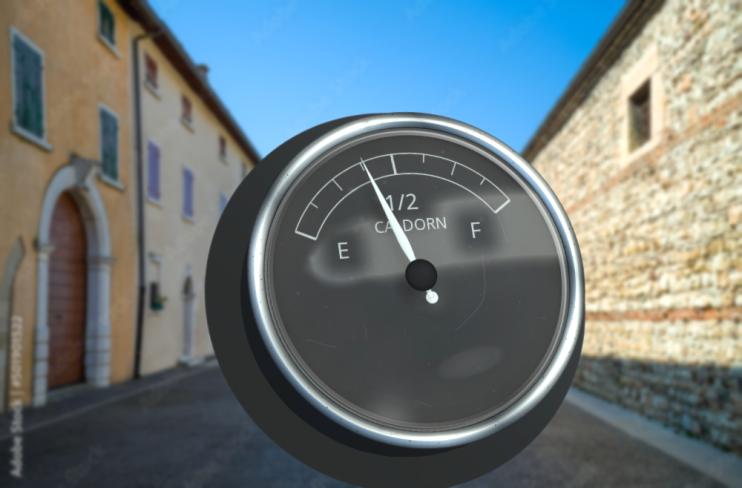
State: 0.375
